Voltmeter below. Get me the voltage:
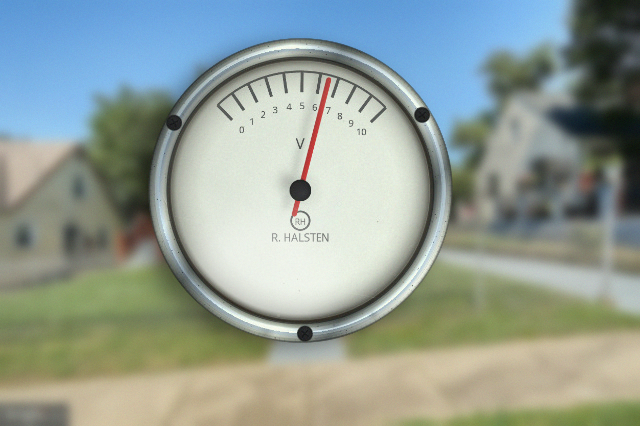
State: 6.5 V
